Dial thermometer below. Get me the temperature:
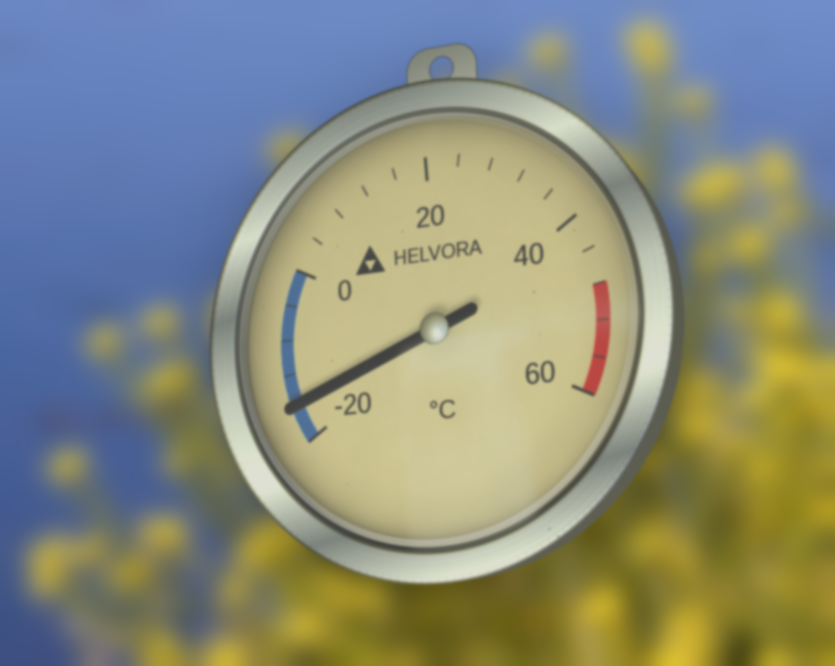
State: -16 °C
